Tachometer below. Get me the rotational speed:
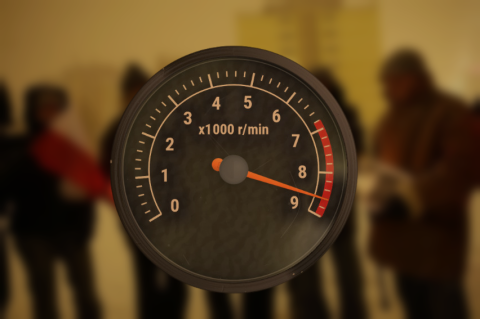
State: 8600 rpm
